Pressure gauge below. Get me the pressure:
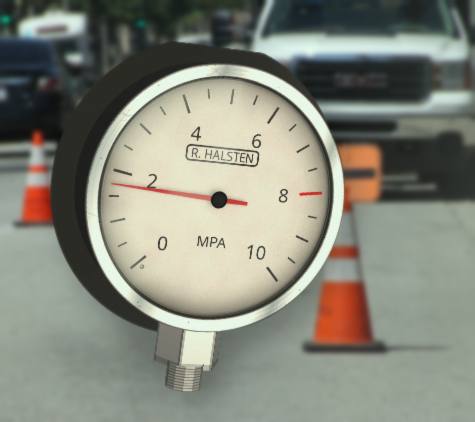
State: 1.75 MPa
